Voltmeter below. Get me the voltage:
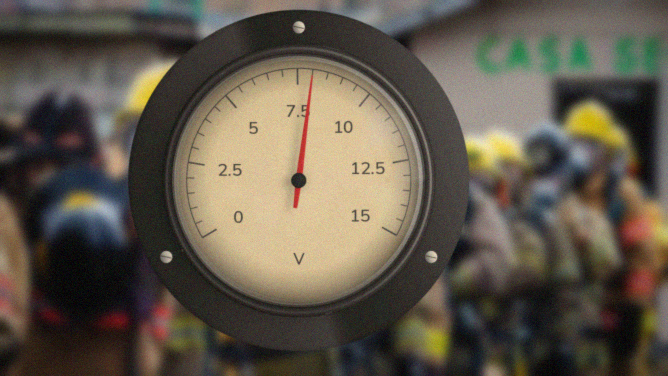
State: 8 V
